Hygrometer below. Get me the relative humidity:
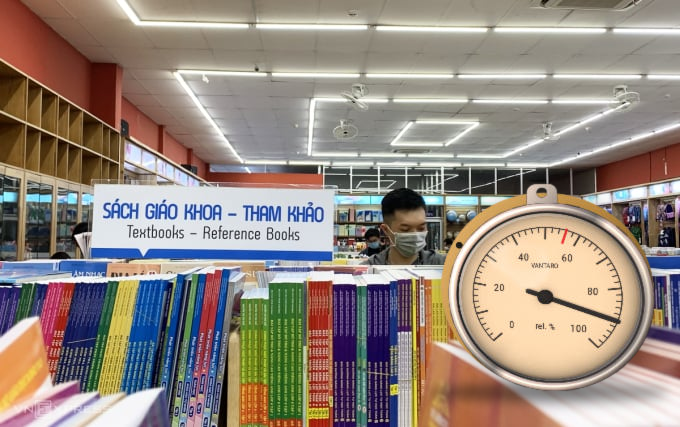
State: 90 %
